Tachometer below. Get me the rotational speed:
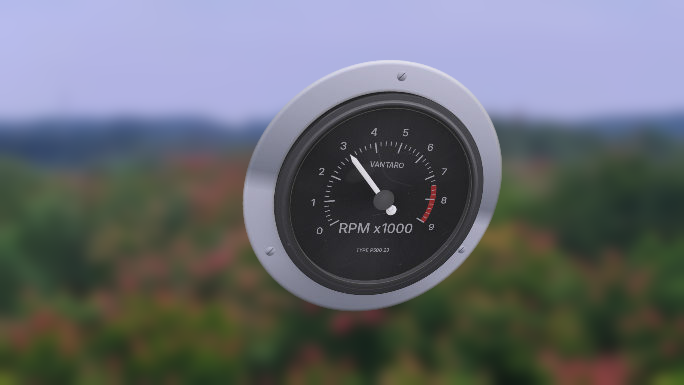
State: 3000 rpm
